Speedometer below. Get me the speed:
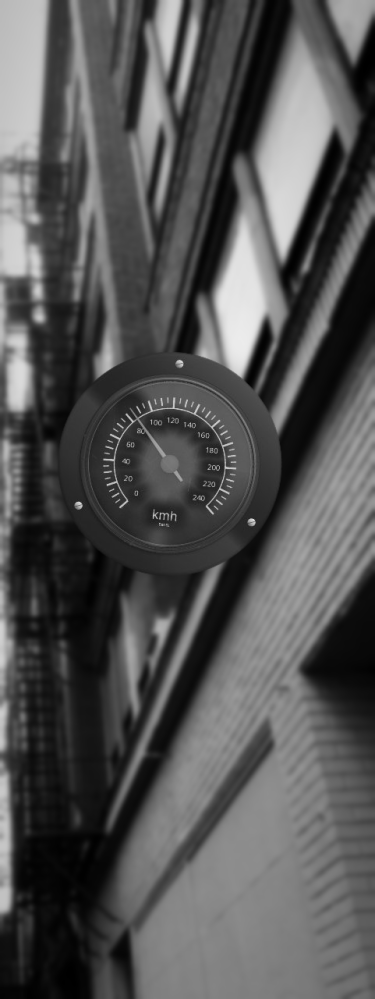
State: 85 km/h
